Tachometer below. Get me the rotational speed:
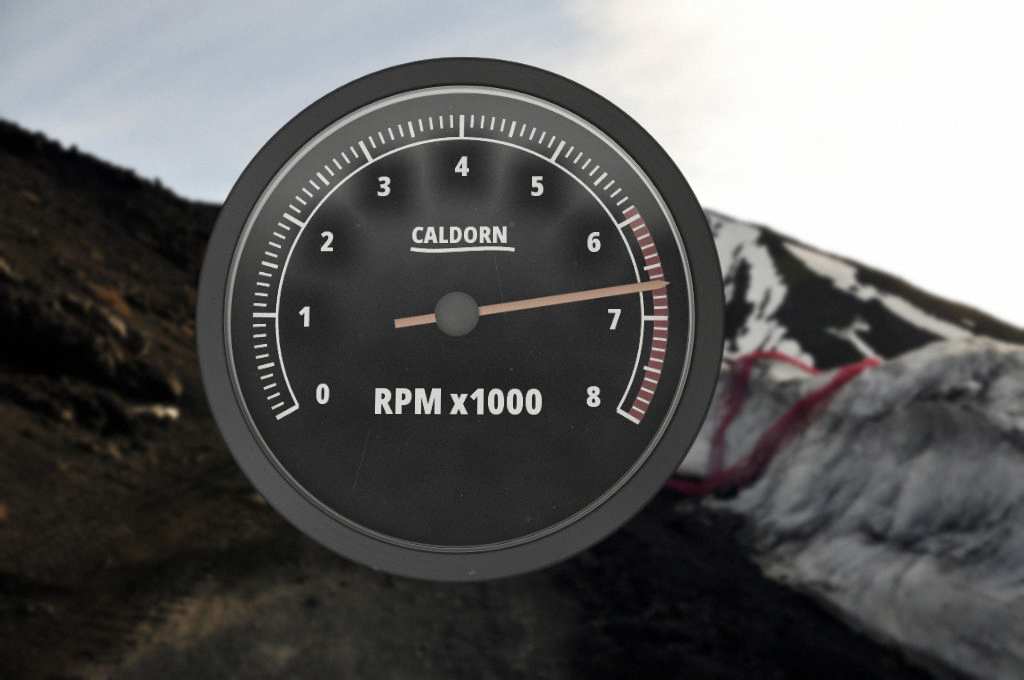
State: 6700 rpm
